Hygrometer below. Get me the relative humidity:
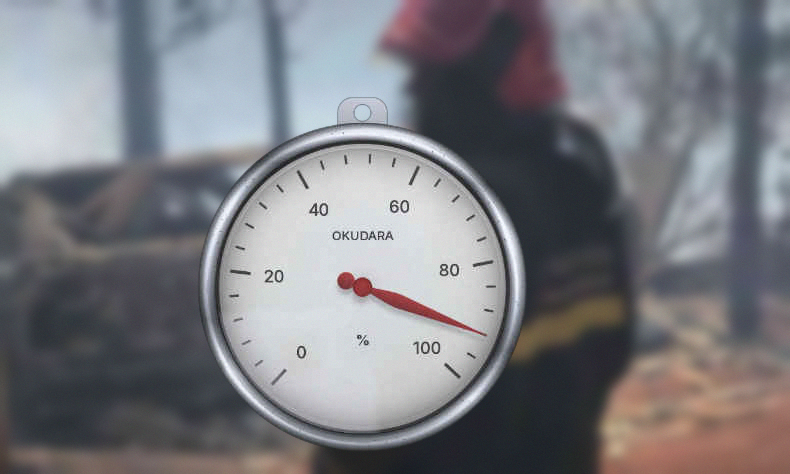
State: 92 %
